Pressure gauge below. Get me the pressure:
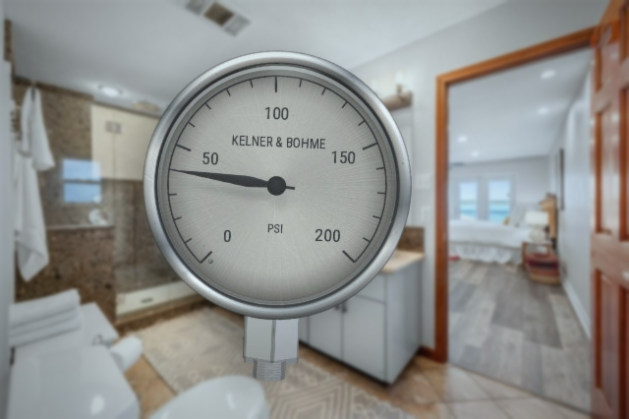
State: 40 psi
